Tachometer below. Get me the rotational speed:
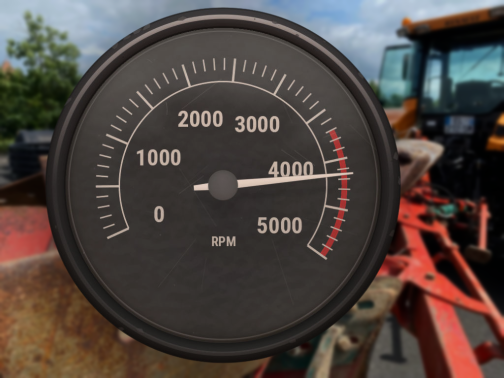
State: 4150 rpm
